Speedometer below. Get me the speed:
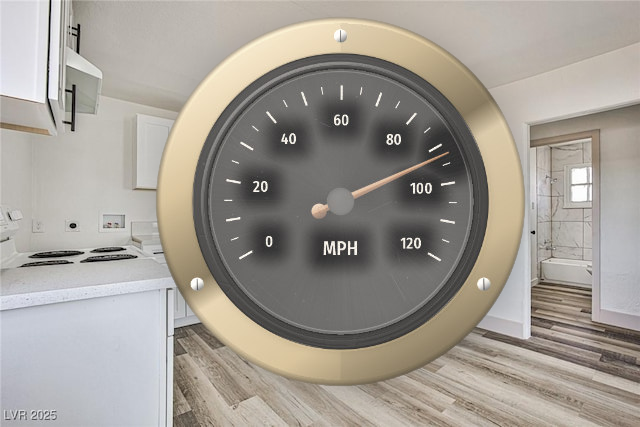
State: 92.5 mph
